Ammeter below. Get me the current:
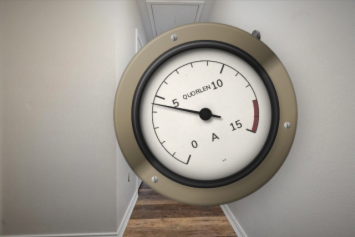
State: 4.5 A
